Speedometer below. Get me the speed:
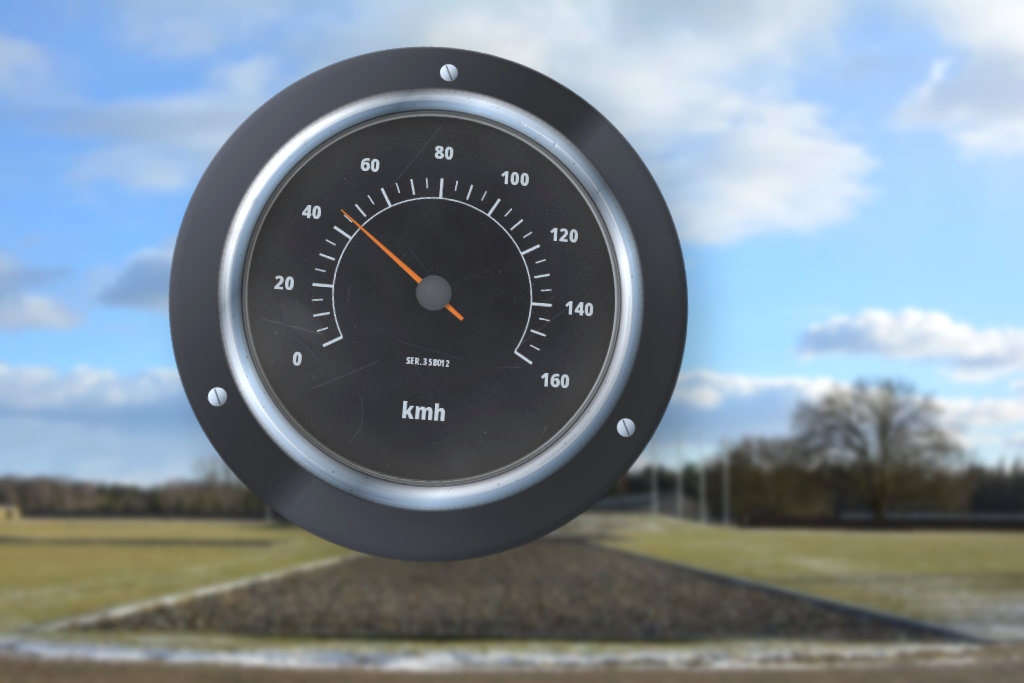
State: 45 km/h
